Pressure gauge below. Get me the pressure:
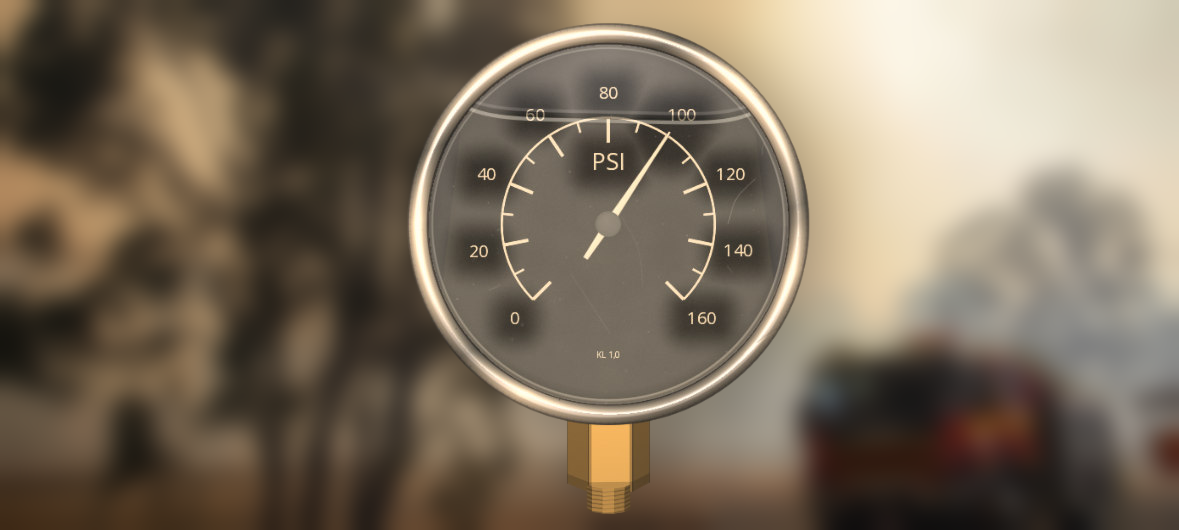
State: 100 psi
